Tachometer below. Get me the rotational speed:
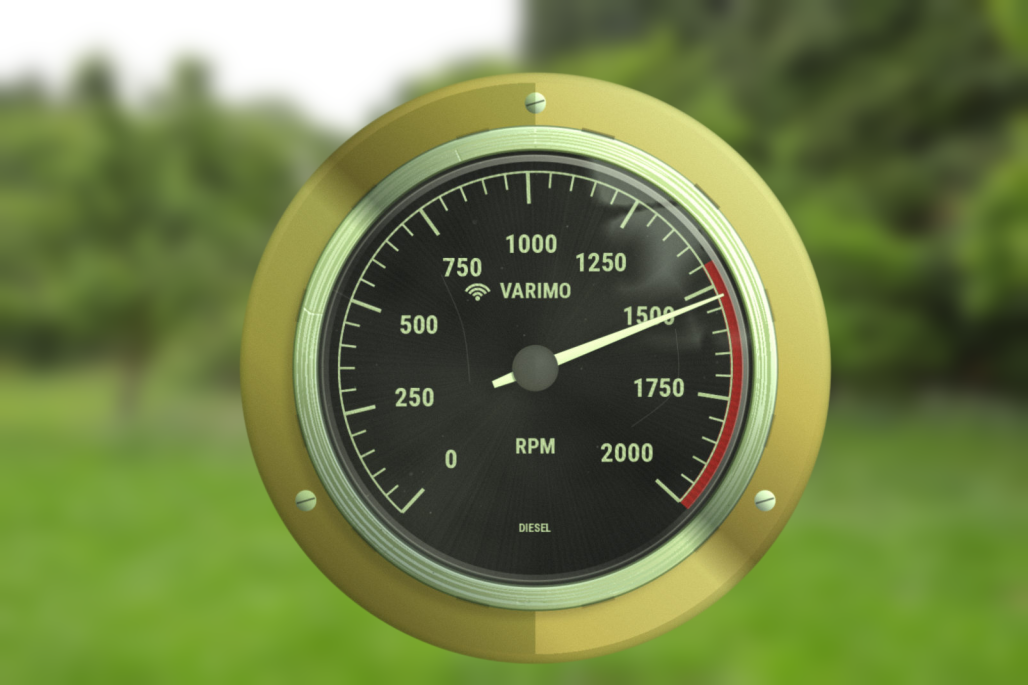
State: 1525 rpm
